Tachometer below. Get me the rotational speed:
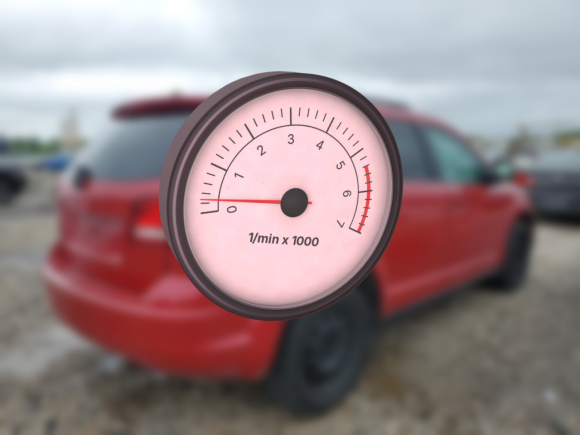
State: 300 rpm
